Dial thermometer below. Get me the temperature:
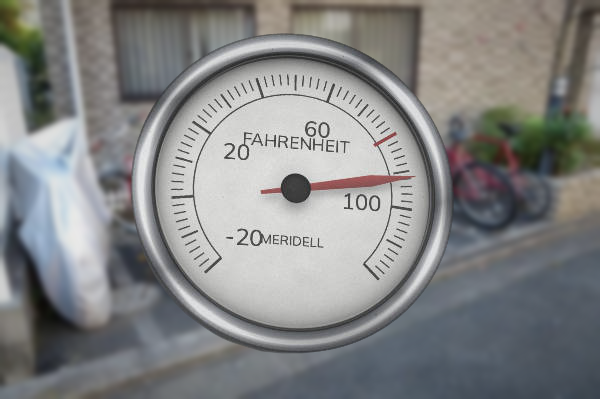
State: 92 °F
